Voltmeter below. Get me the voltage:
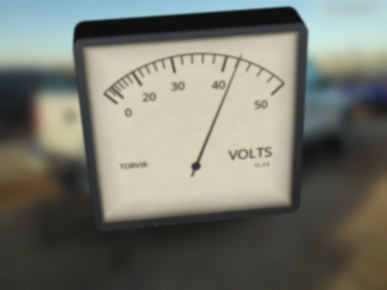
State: 42 V
